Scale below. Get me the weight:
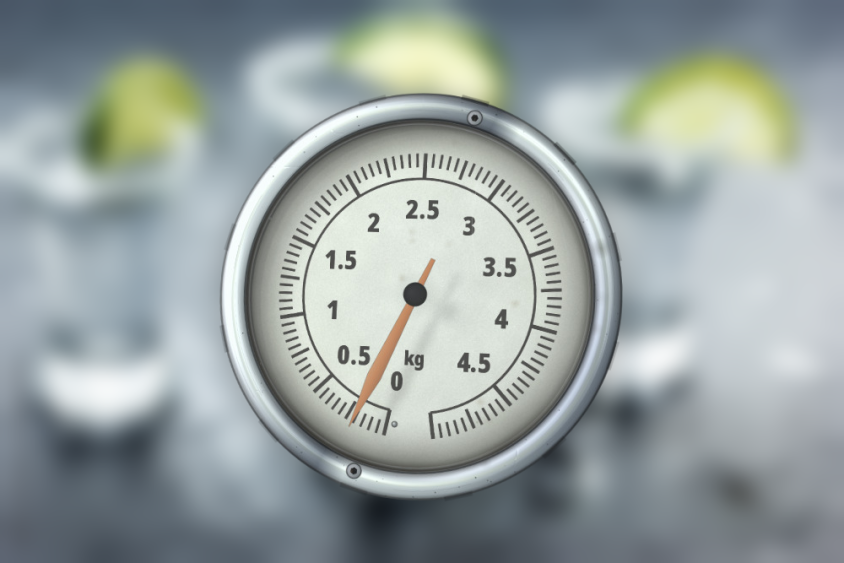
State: 0.2 kg
